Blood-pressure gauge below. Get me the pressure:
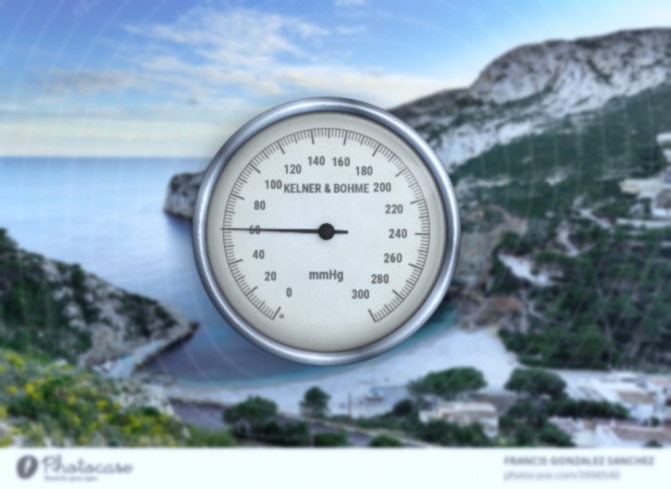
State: 60 mmHg
